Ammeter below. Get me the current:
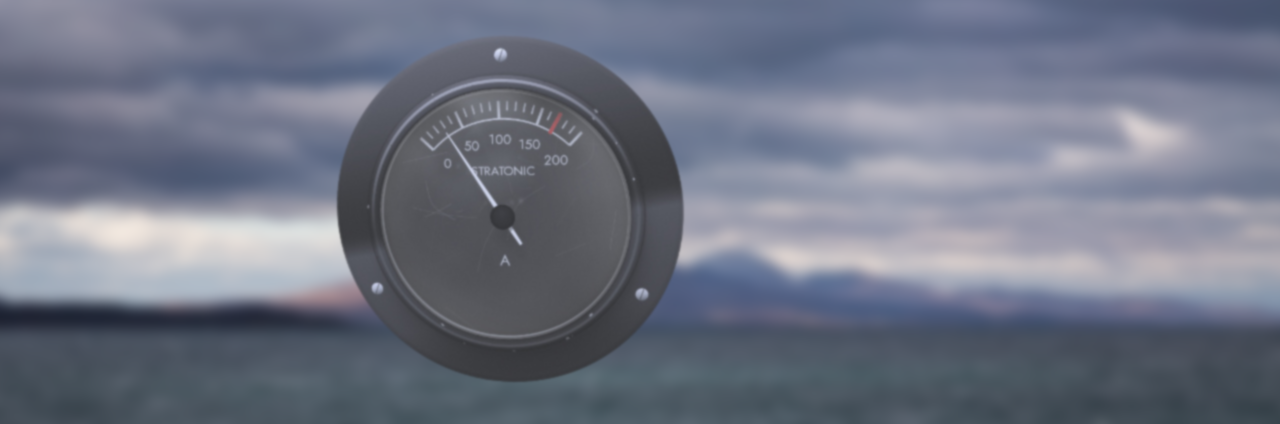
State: 30 A
